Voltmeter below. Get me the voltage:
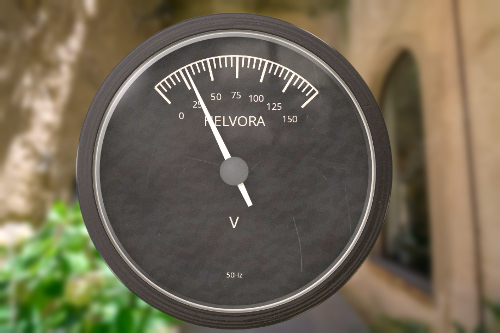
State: 30 V
